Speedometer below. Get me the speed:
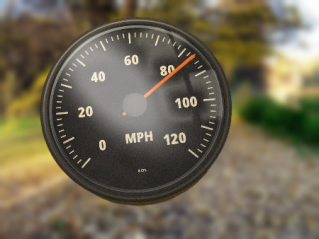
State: 84 mph
